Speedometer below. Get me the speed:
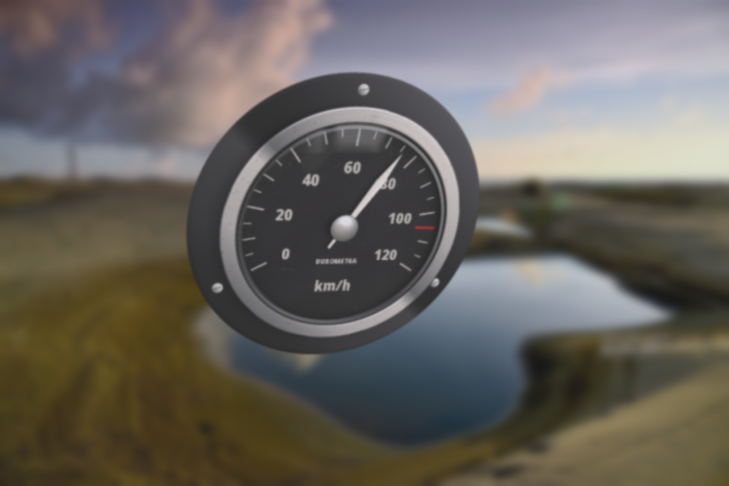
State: 75 km/h
